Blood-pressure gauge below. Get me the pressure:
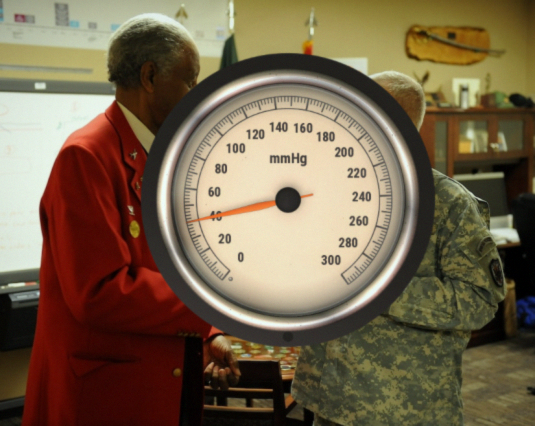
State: 40 mmHg
